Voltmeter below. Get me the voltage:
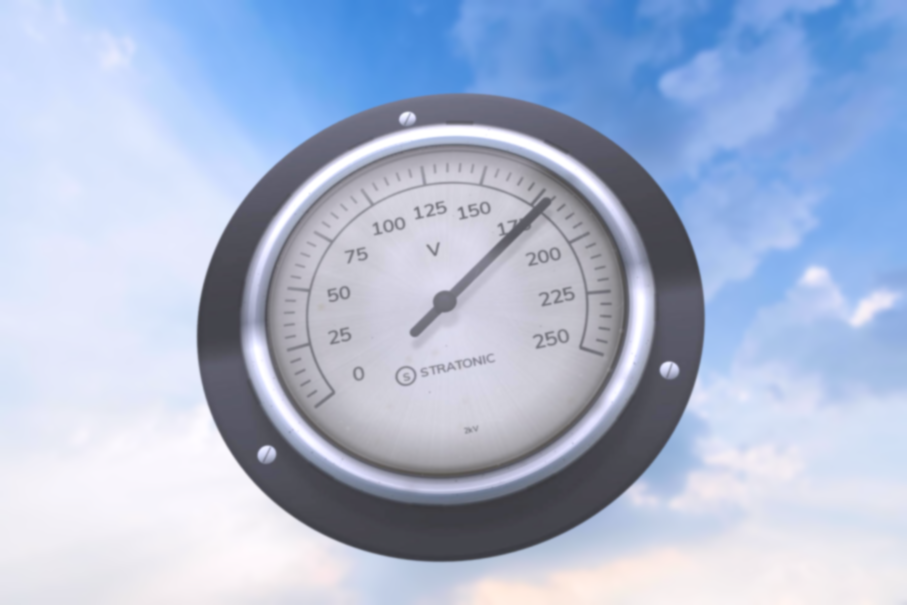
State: 180 V
